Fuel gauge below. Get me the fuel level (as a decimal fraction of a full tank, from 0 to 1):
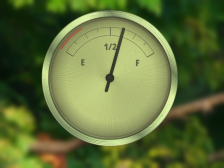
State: 0.625
